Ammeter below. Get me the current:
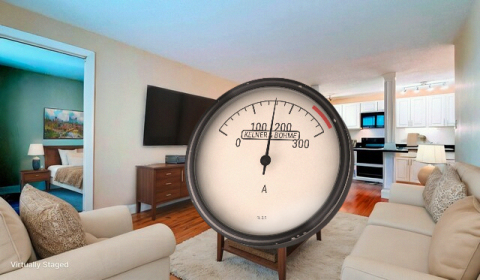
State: 160 A
